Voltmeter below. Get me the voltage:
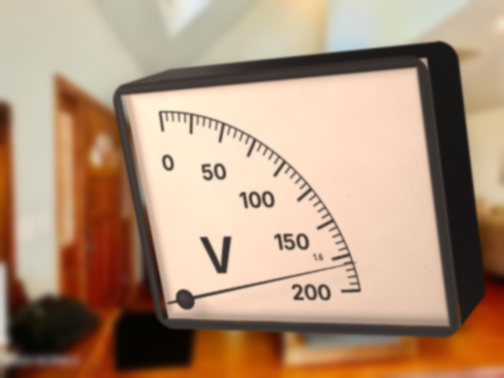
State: 180 V
